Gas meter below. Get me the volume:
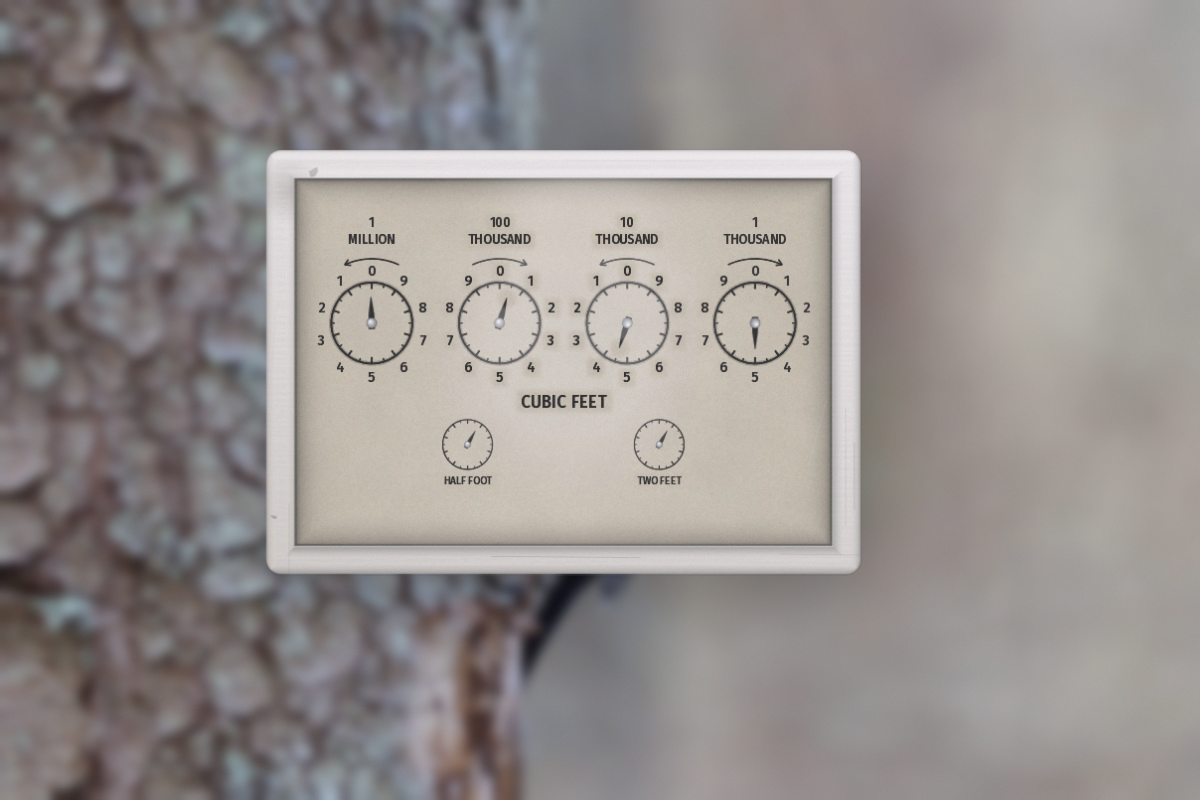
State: 4500 ft³
